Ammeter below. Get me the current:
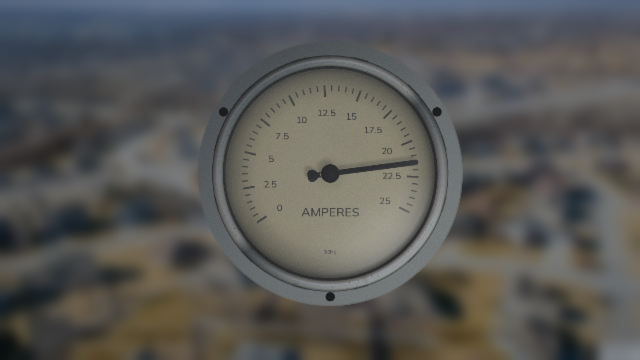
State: 21.5 A
